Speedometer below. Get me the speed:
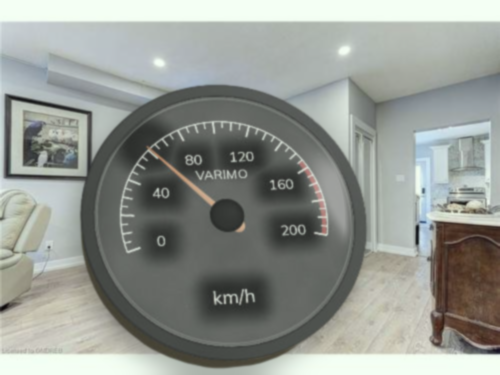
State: 60 km/h
